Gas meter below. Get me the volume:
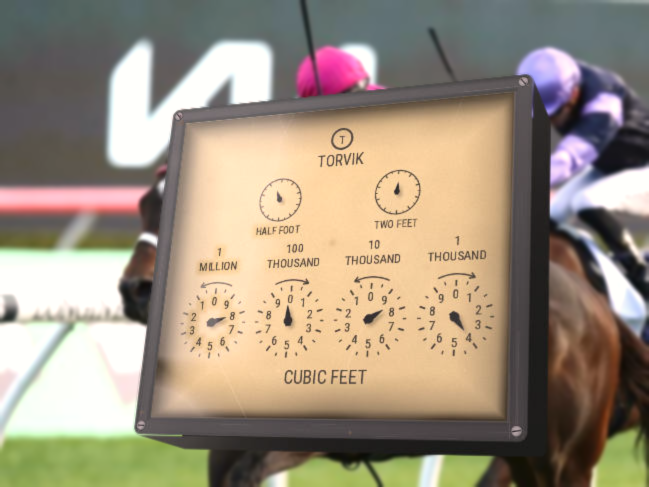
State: 798400 ft³
